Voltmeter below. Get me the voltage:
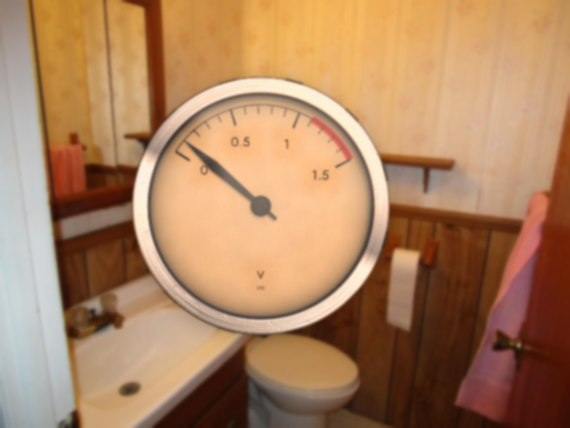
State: 0.1 V
